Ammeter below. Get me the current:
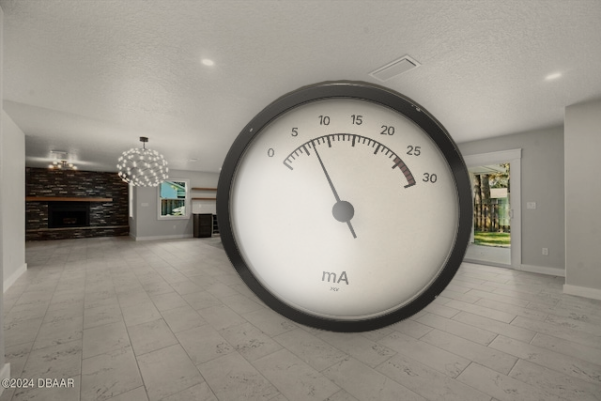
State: 7 mA
